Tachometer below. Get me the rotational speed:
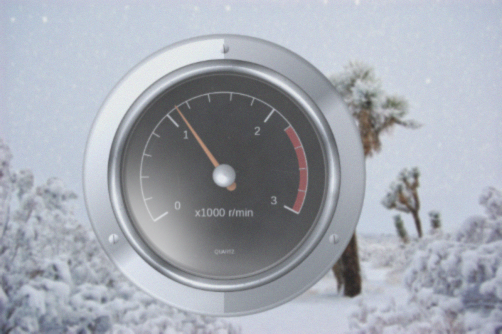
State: 1100 rpm
